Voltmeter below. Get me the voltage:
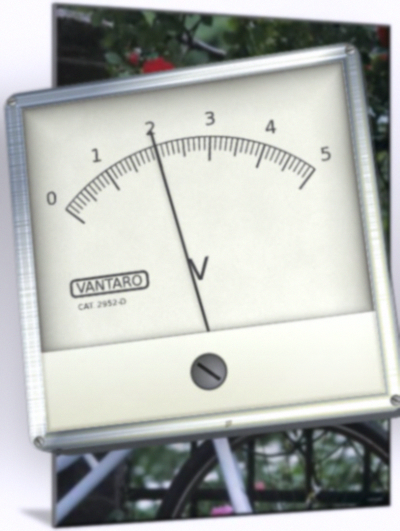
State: 2 V
